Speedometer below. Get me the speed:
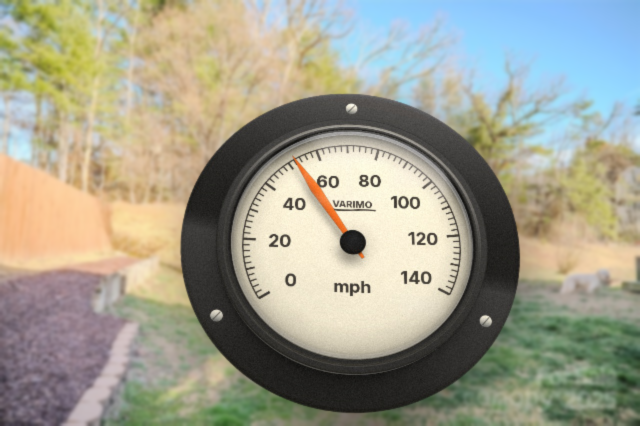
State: 52 mph
